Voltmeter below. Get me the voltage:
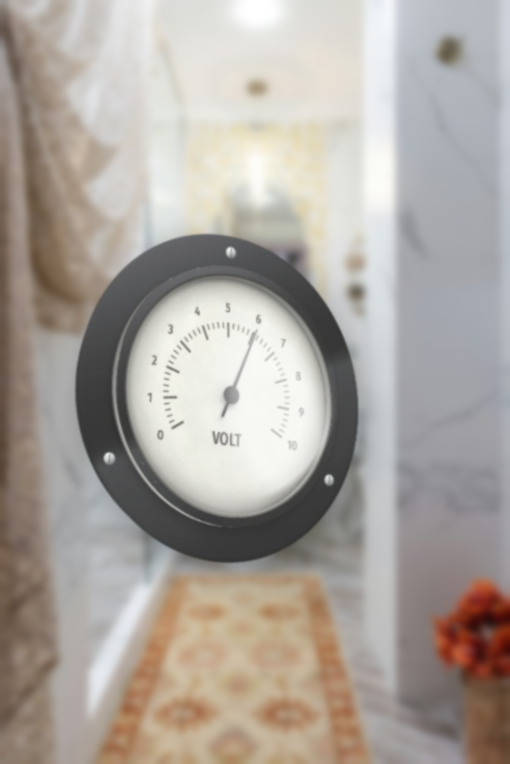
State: 6 V
